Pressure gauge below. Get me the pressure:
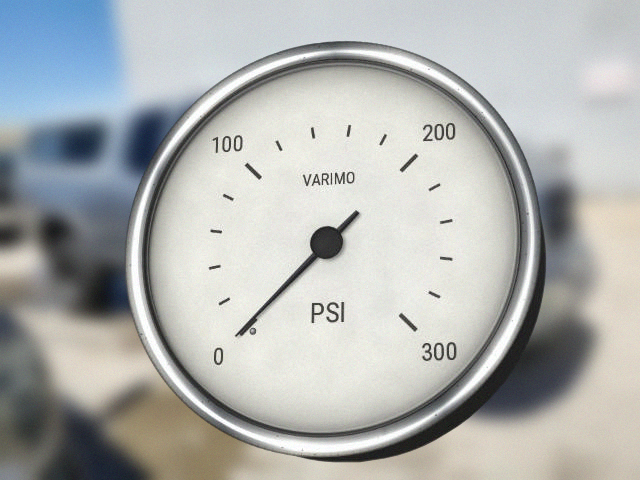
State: 0 psi
